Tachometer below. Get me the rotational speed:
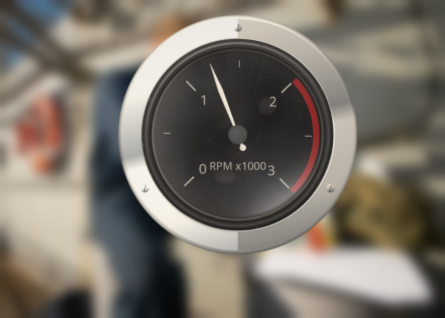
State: 1250 rpm
